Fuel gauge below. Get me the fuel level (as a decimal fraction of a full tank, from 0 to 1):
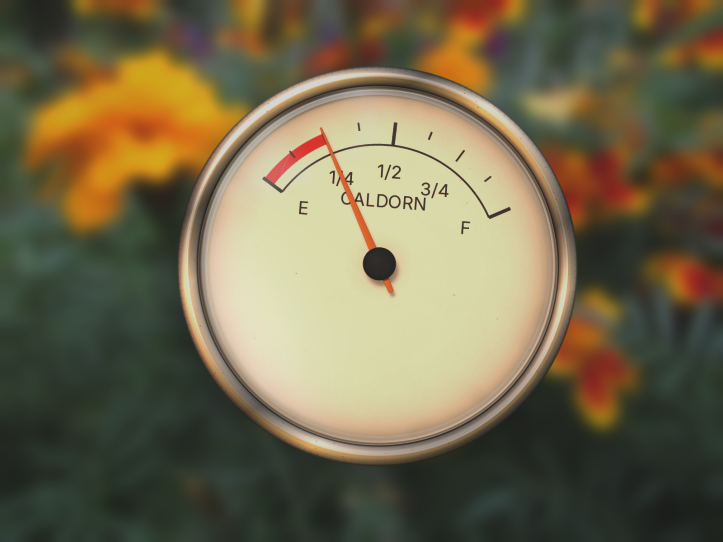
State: 0.25
